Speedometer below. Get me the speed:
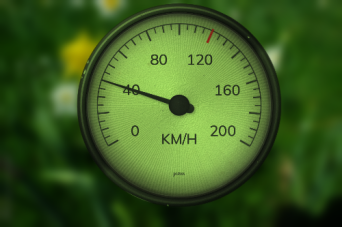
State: 40 km/h
